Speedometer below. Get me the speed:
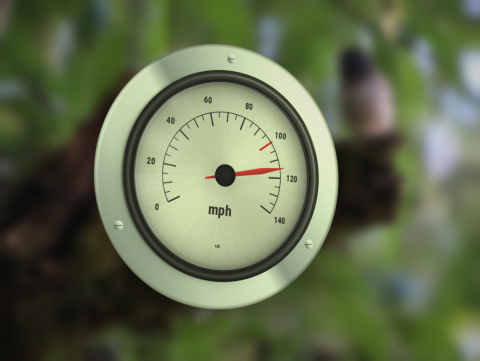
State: 115 mph
